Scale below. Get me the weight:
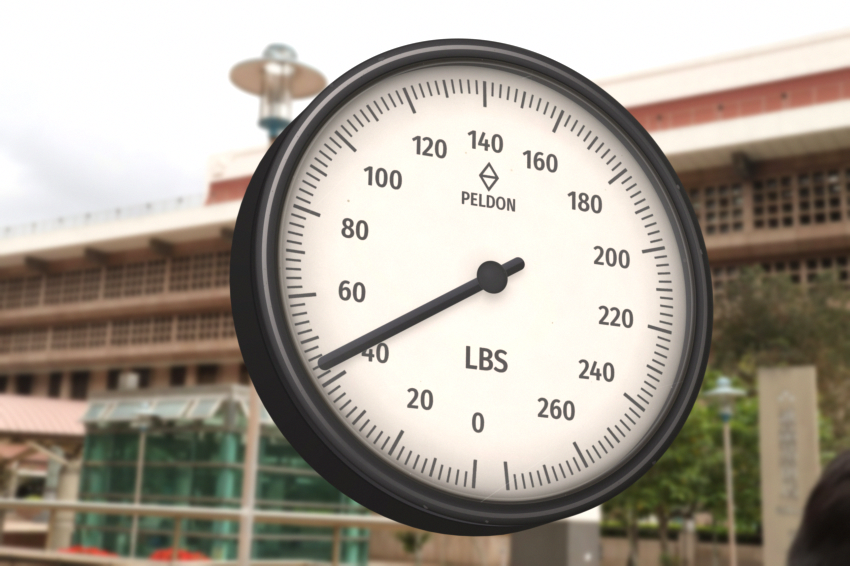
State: 44 lb
